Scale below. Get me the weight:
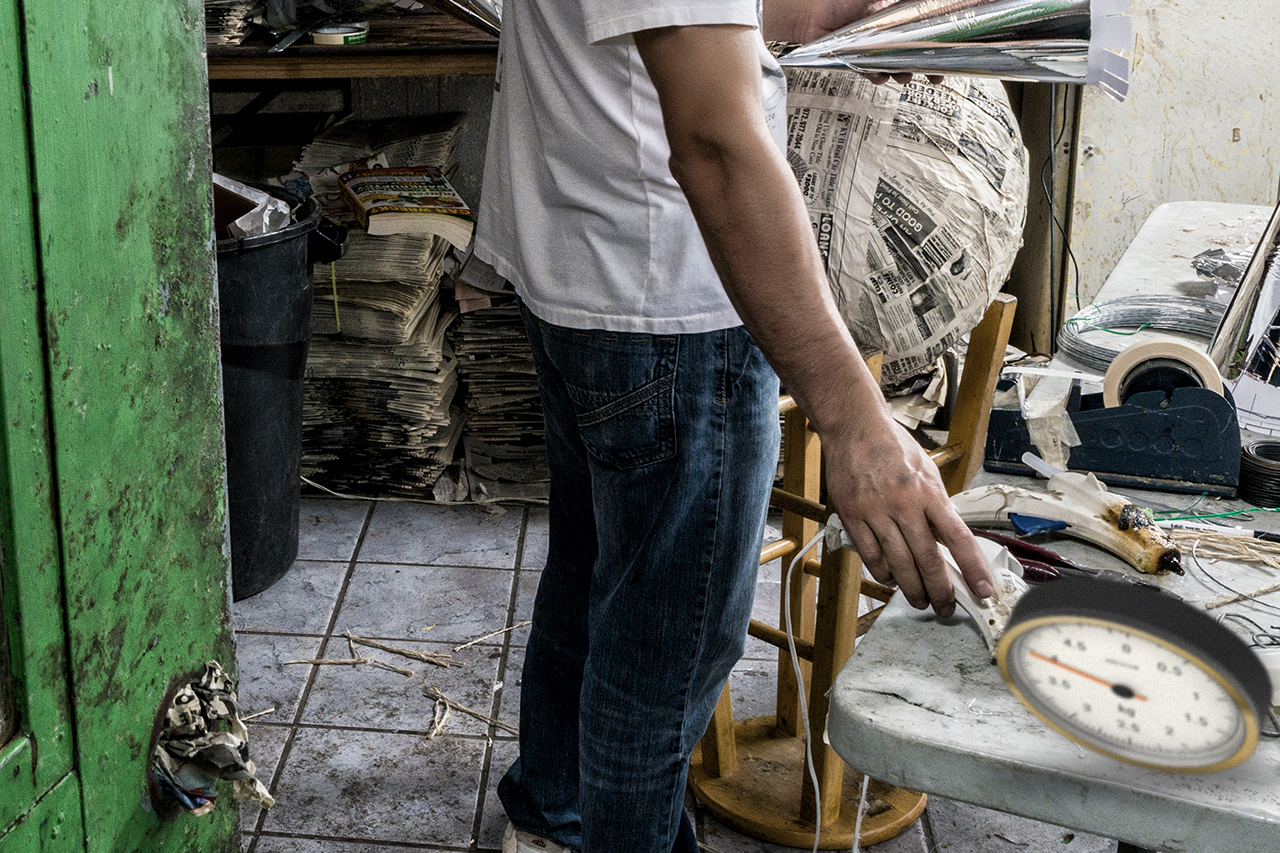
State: 4 kg
